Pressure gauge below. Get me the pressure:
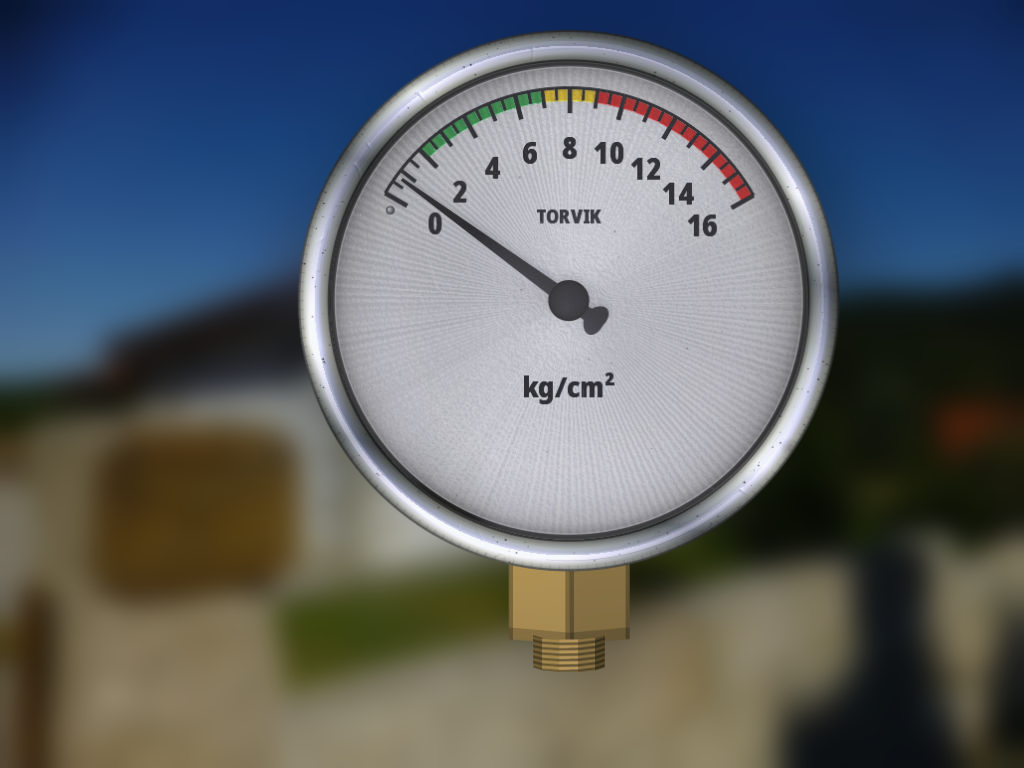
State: 0.75 kg/cm²
